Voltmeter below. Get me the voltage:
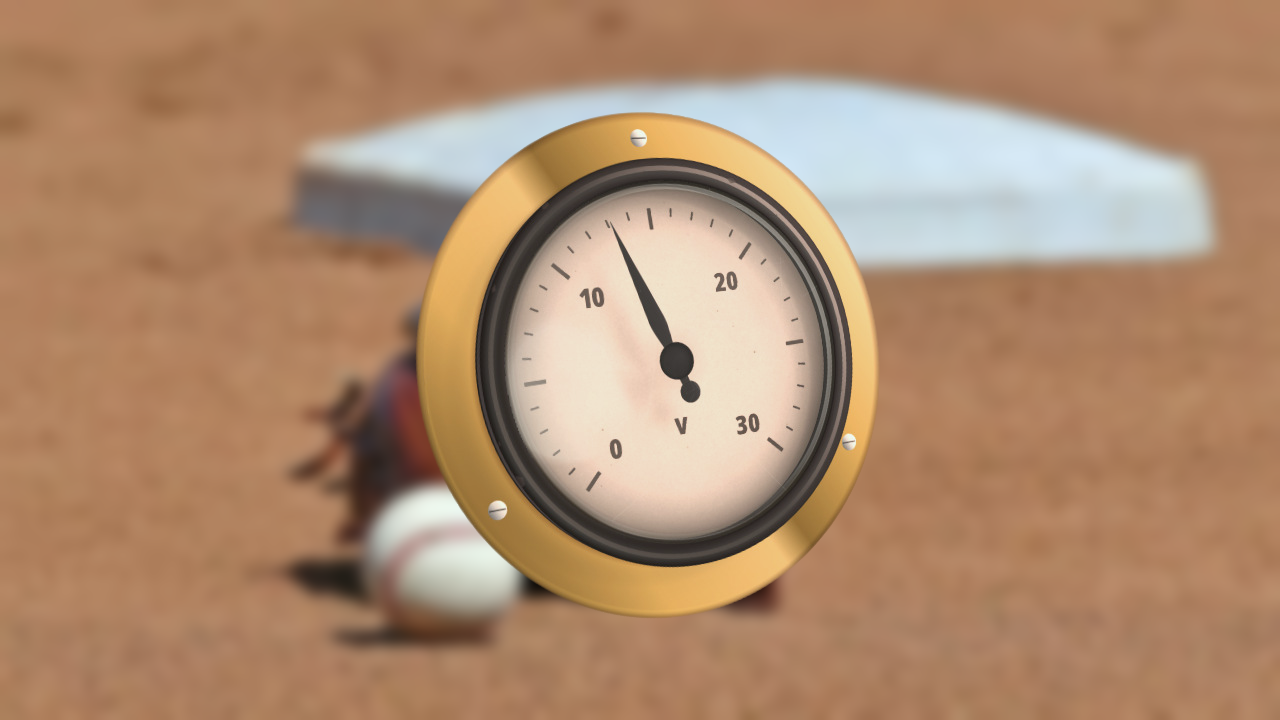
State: 13 V
